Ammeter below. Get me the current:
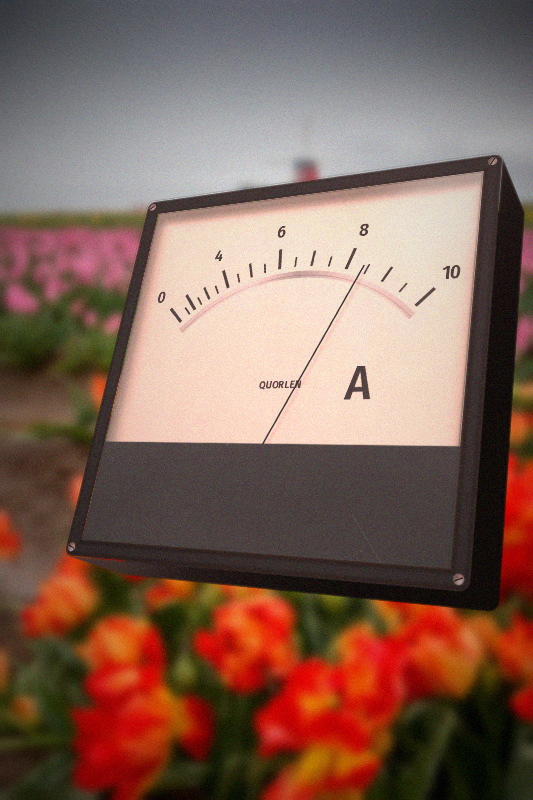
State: 8.5 A
